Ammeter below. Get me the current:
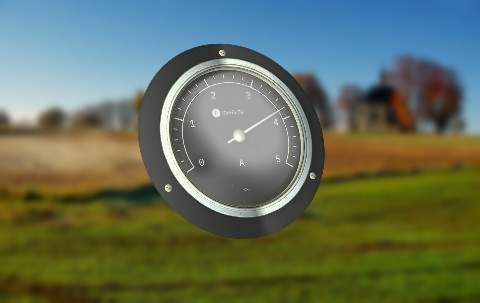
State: 3.8 A
